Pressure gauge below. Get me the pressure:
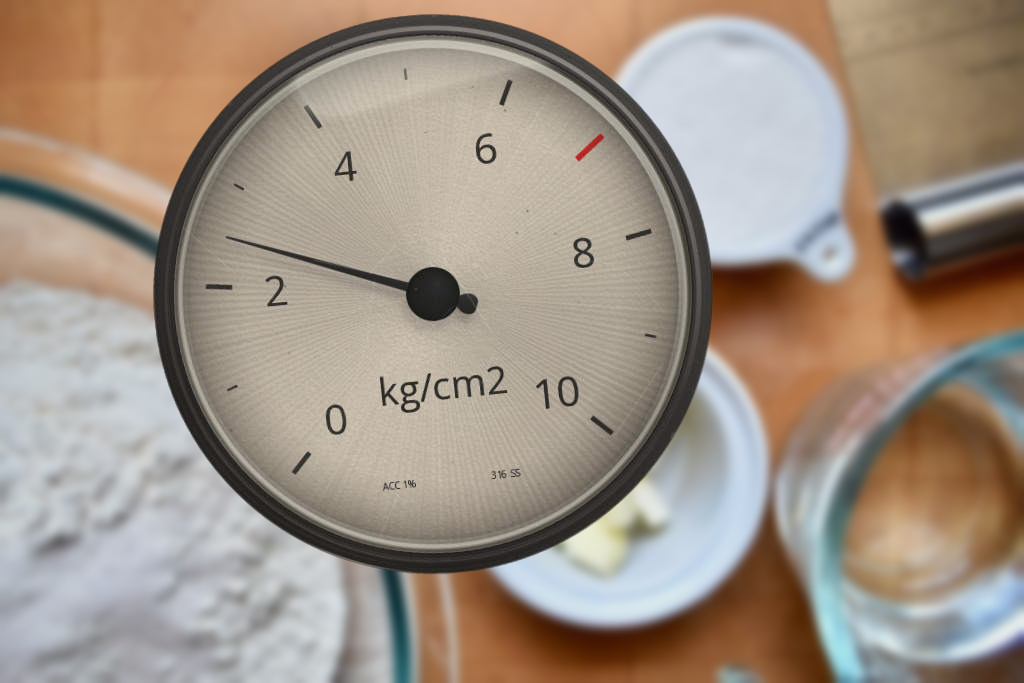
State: 2.5 kg/cm²
